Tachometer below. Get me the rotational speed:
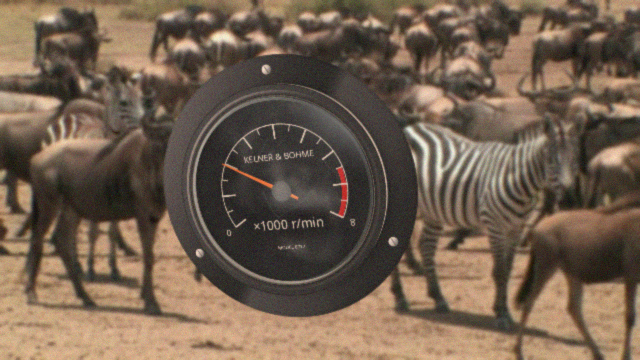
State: 2000 rpm
